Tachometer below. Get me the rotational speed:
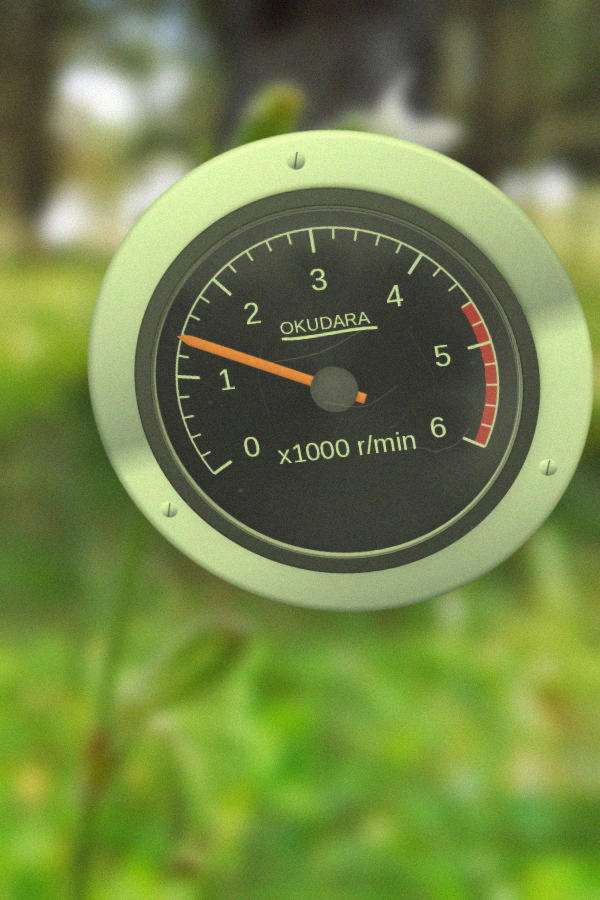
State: 1400 rpm
